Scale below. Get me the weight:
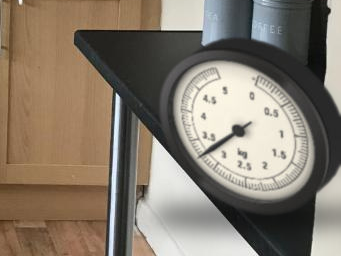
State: 3.25 kg
